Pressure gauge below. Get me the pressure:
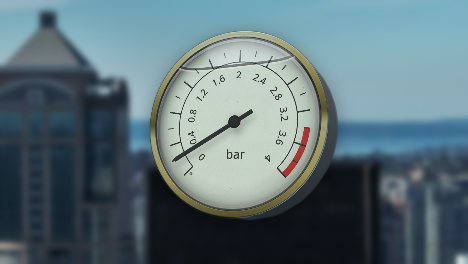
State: 0.2 bar
